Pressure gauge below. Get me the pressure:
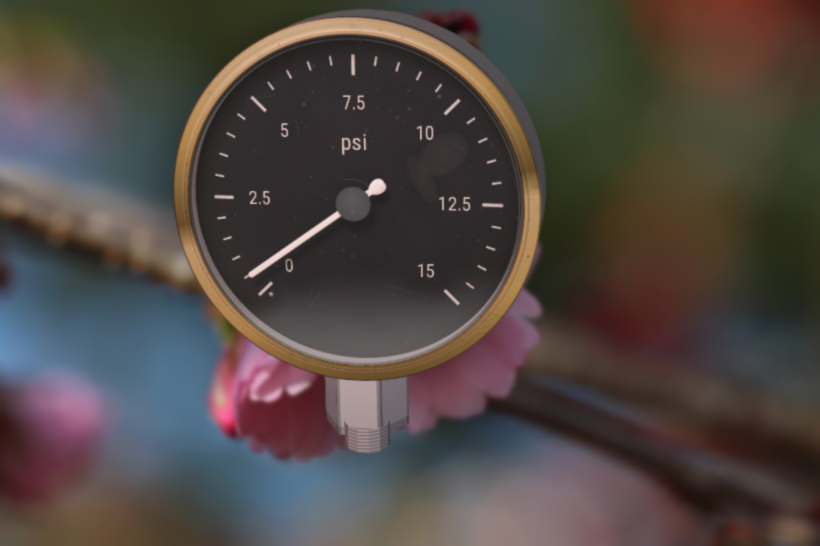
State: 0.5 psi
